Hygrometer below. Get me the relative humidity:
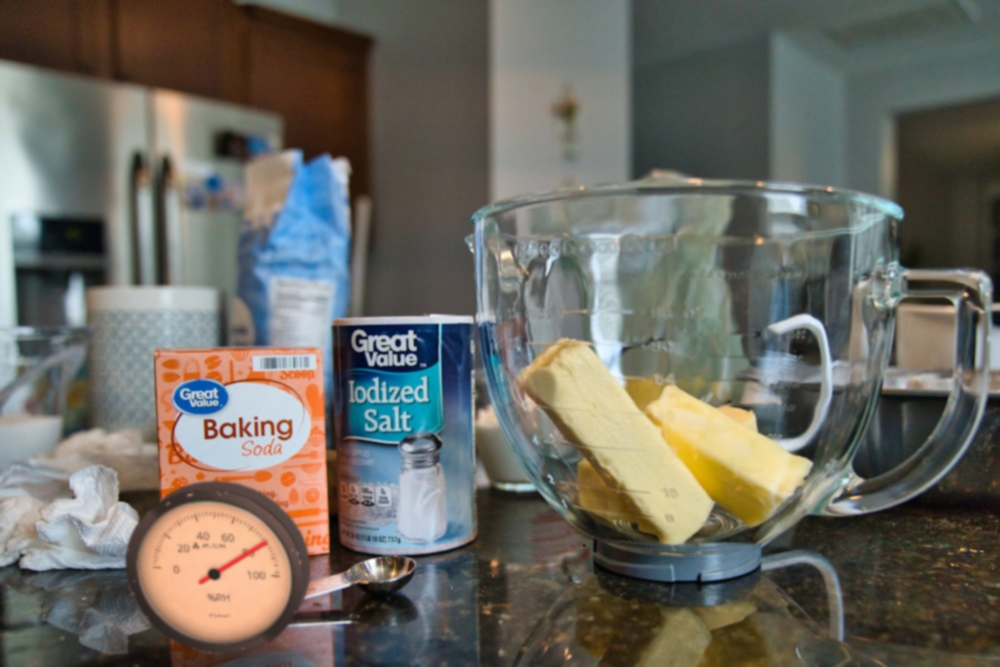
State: 80 %
